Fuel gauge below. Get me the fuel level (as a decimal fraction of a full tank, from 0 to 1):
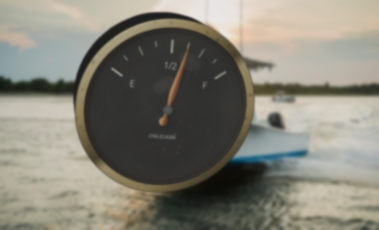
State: 0.625
